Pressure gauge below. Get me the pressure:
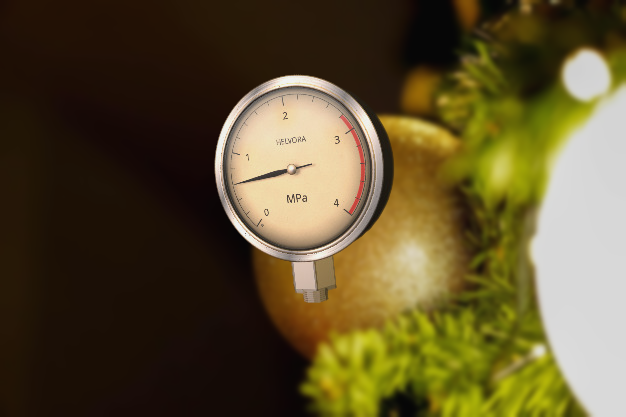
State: 0.6 MPa
